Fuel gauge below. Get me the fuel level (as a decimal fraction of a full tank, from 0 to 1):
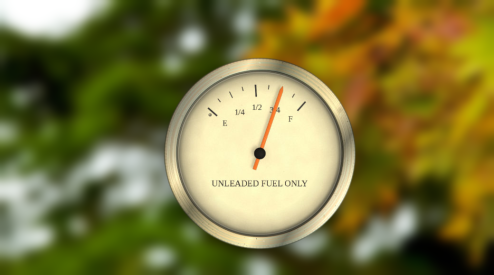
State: 0.75
